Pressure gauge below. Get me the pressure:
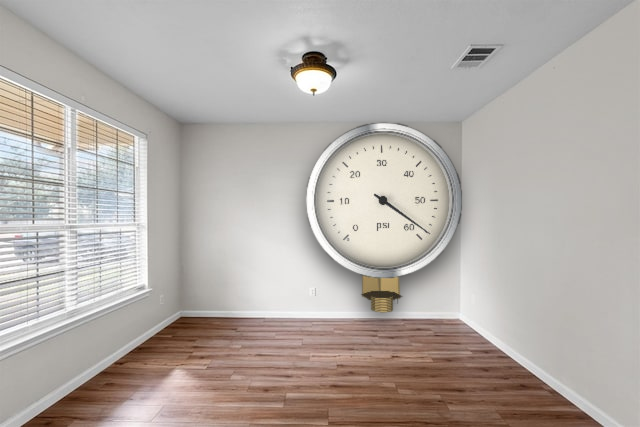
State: 58 psi
